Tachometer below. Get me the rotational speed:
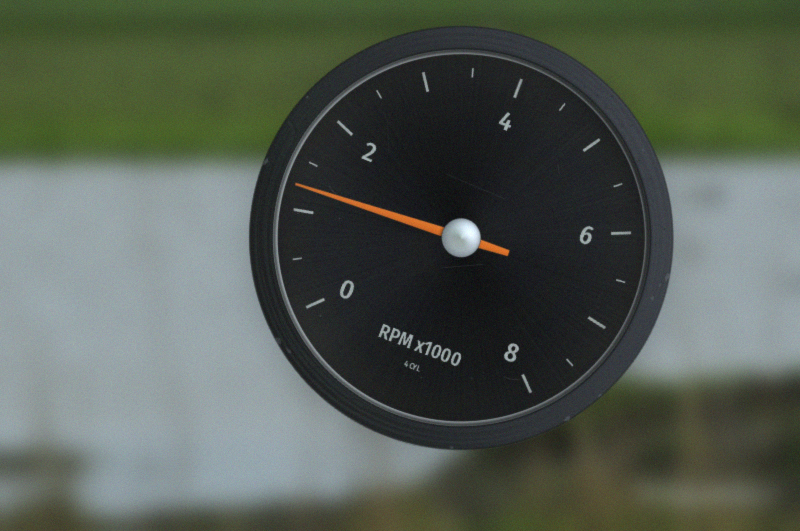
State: 1250 rpm
